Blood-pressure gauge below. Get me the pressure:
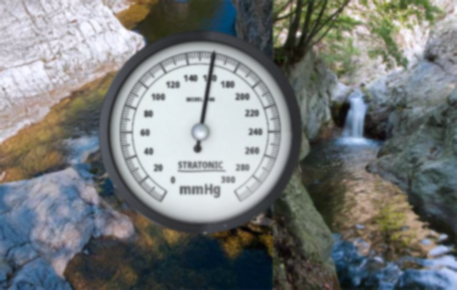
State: 160 mmHg
